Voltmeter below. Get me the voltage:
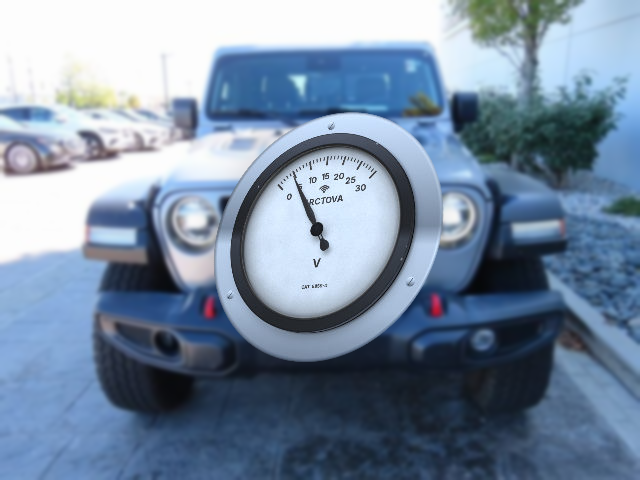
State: 5 V
